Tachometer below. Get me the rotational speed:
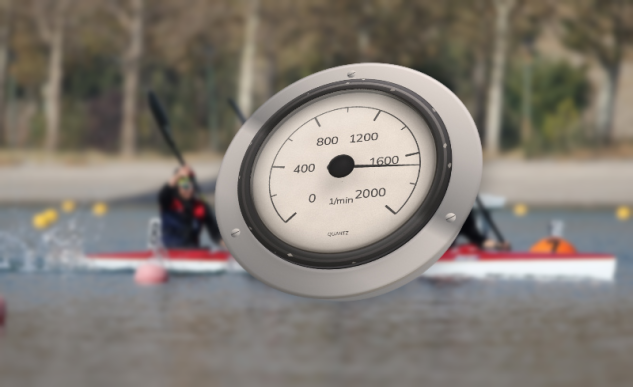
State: 1700 rpm
